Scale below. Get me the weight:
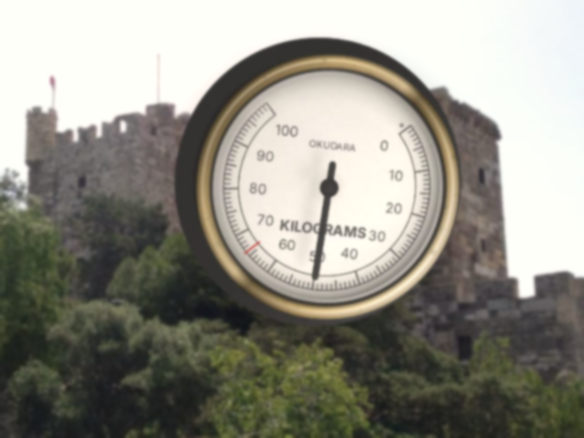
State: 50 kg
